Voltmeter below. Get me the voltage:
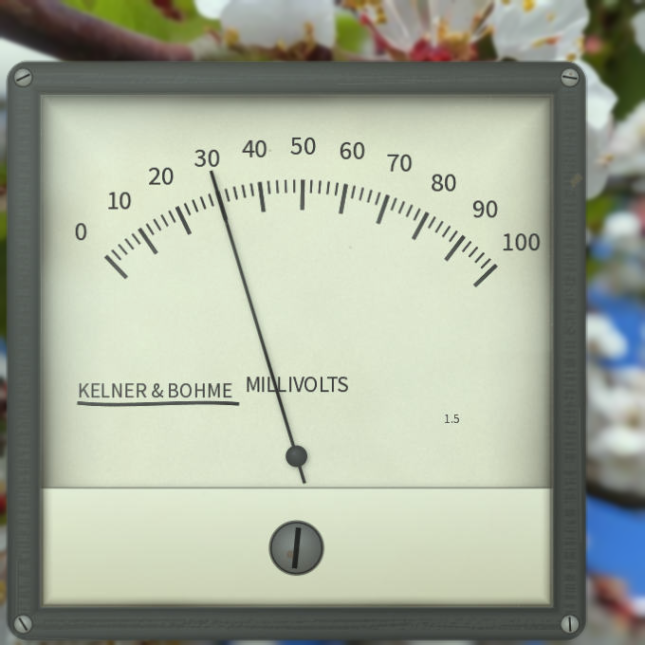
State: 30 mV
